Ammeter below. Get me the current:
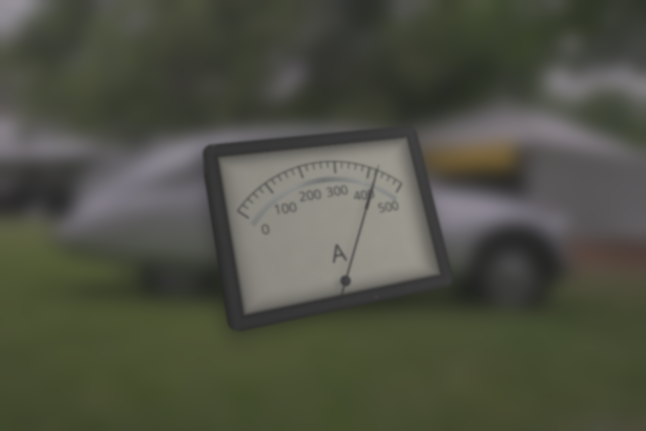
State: 420 A
